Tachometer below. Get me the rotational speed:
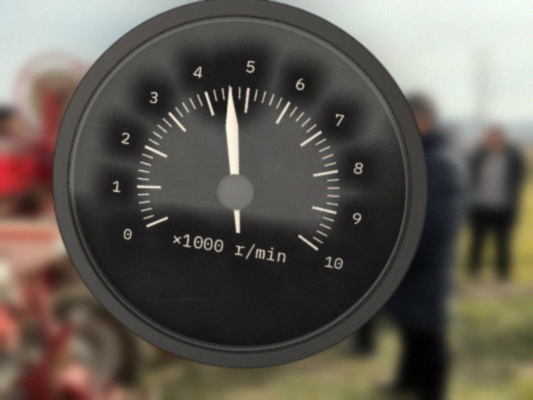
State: 4600 rpm
